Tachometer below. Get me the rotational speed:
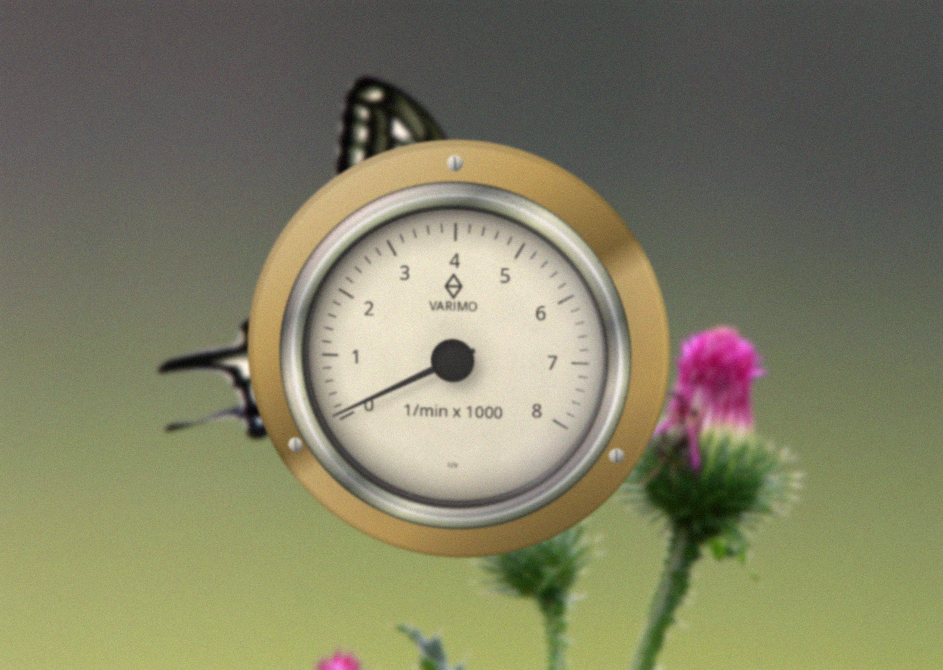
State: 100 rpm
